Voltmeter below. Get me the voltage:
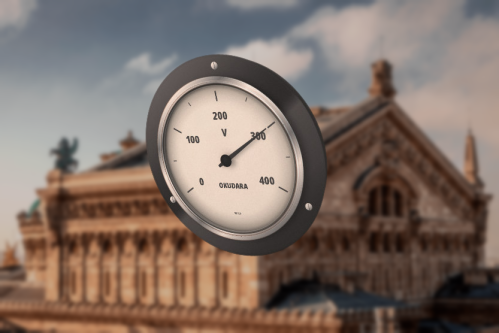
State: 300 V
